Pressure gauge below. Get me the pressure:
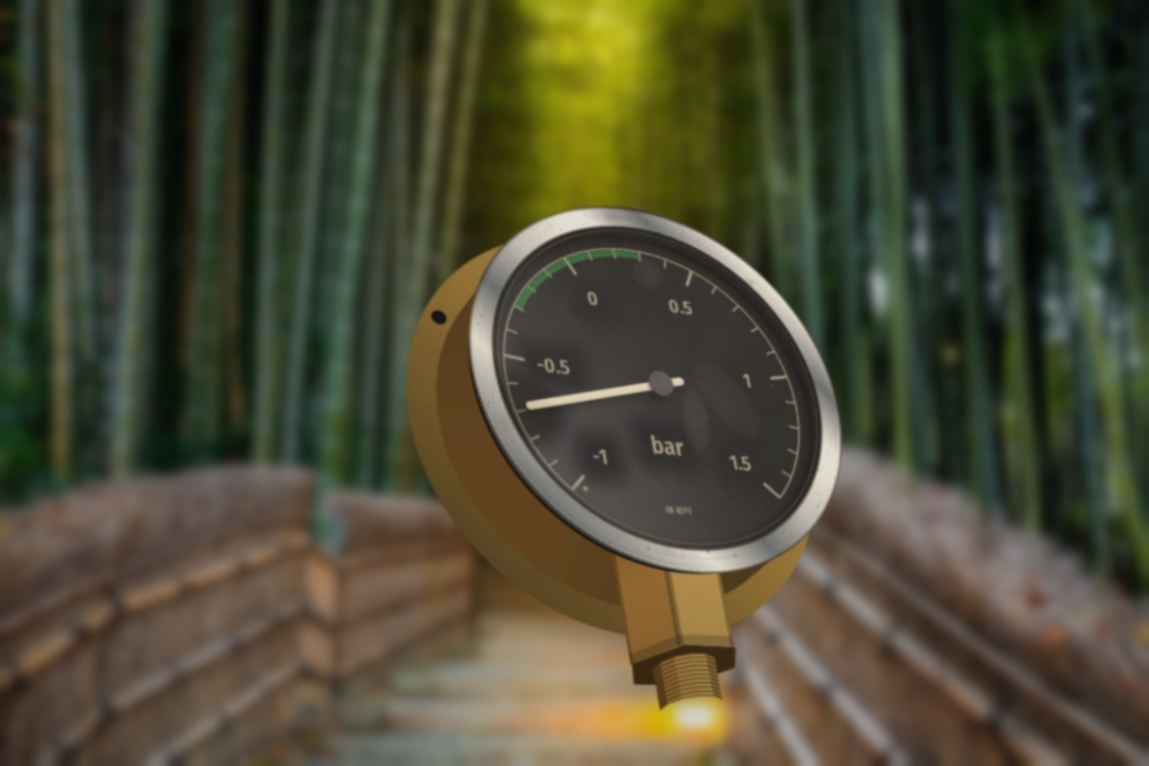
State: -0.7 bar
